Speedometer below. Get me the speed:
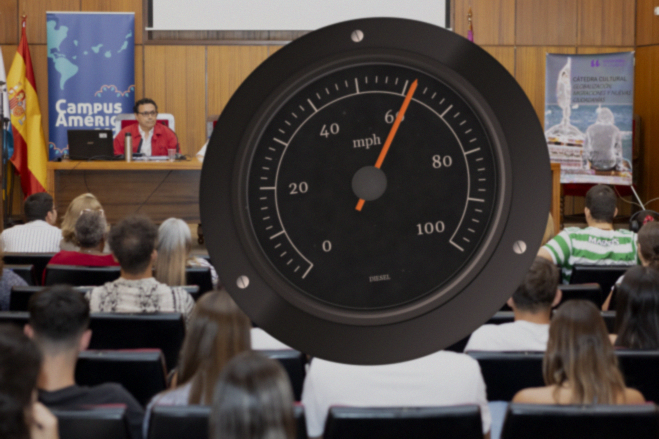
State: 62 mph
